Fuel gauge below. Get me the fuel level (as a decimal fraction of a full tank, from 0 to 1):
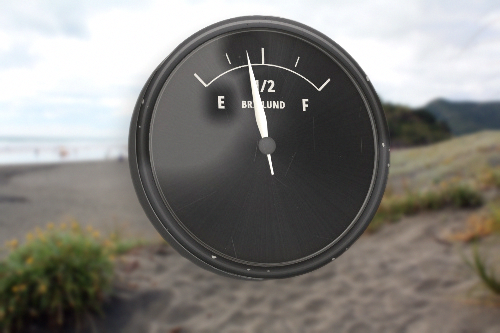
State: 0.375
